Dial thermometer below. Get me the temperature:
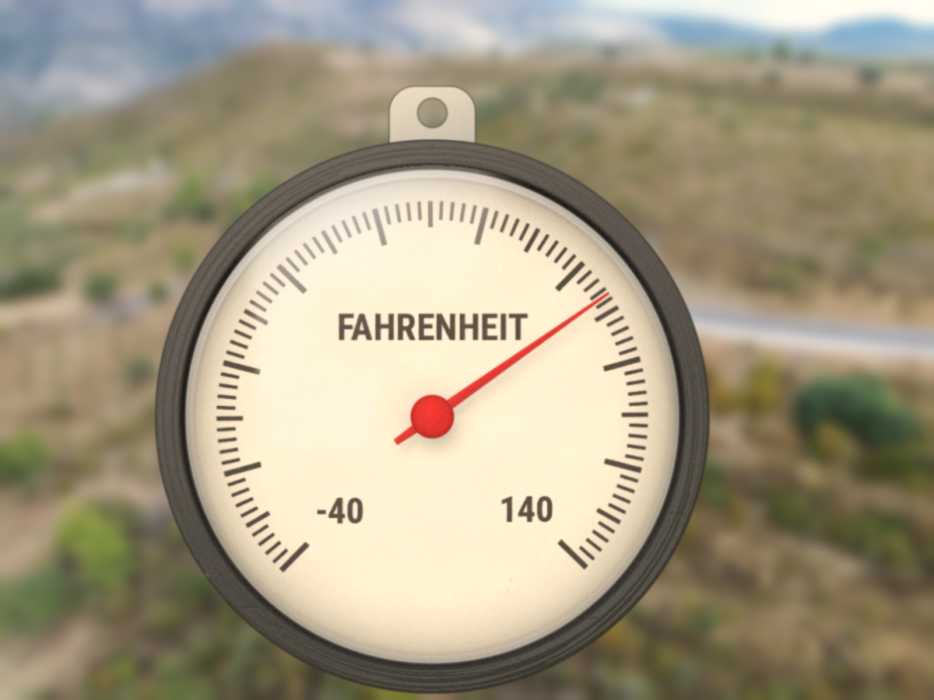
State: 87 °F
